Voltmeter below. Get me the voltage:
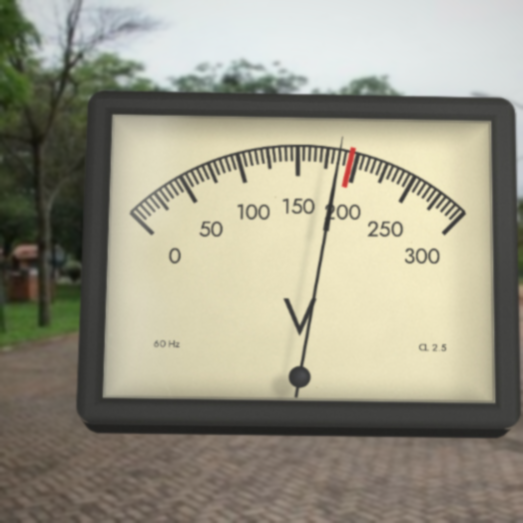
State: 185 V
